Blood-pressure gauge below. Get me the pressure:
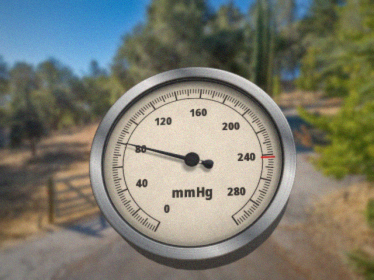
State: 80 mmHg
